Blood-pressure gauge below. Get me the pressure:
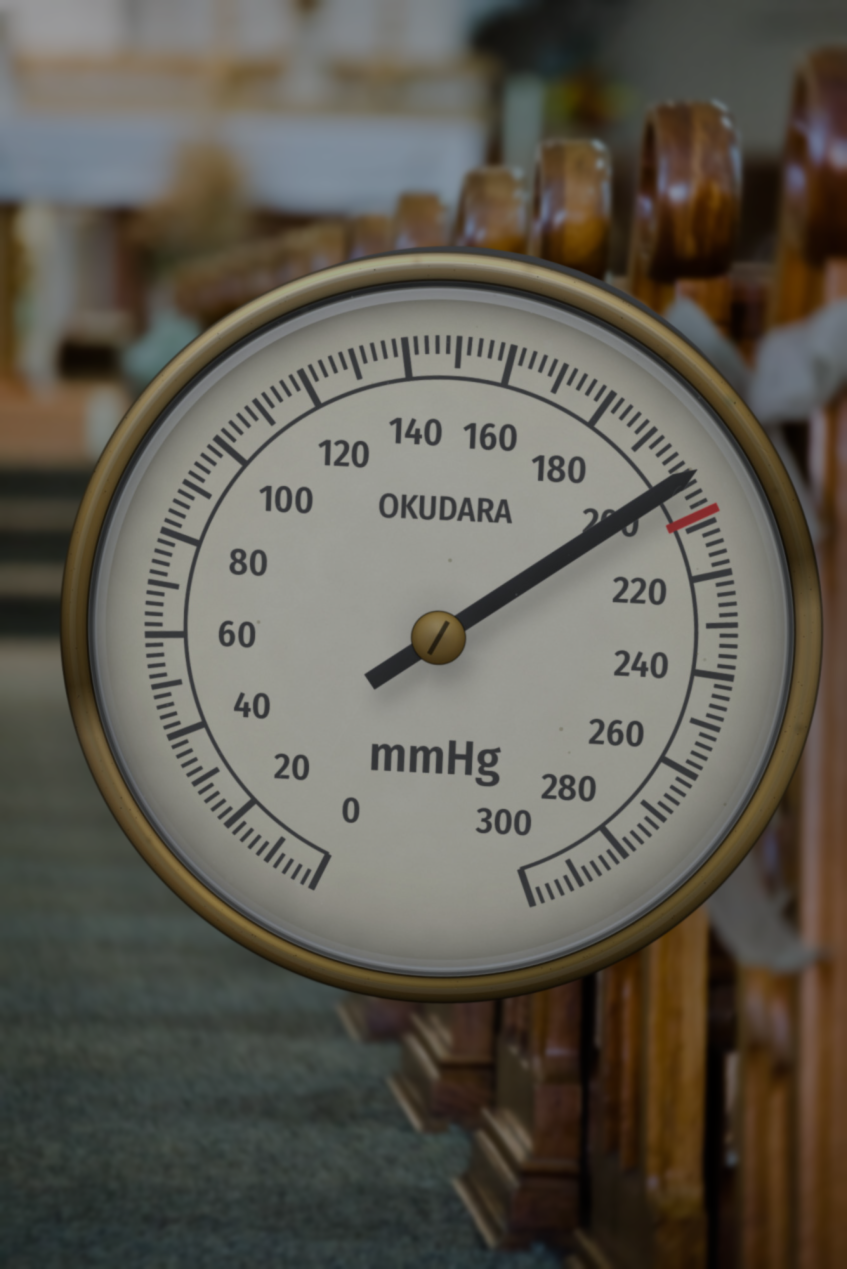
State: 200 mmHg
